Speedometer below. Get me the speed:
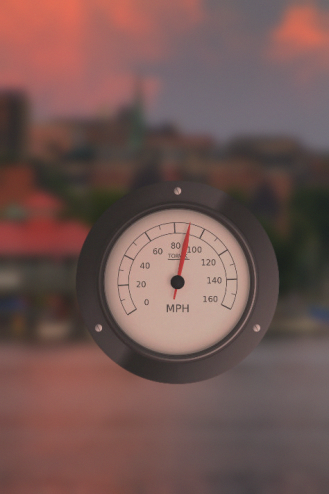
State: 90 mph
